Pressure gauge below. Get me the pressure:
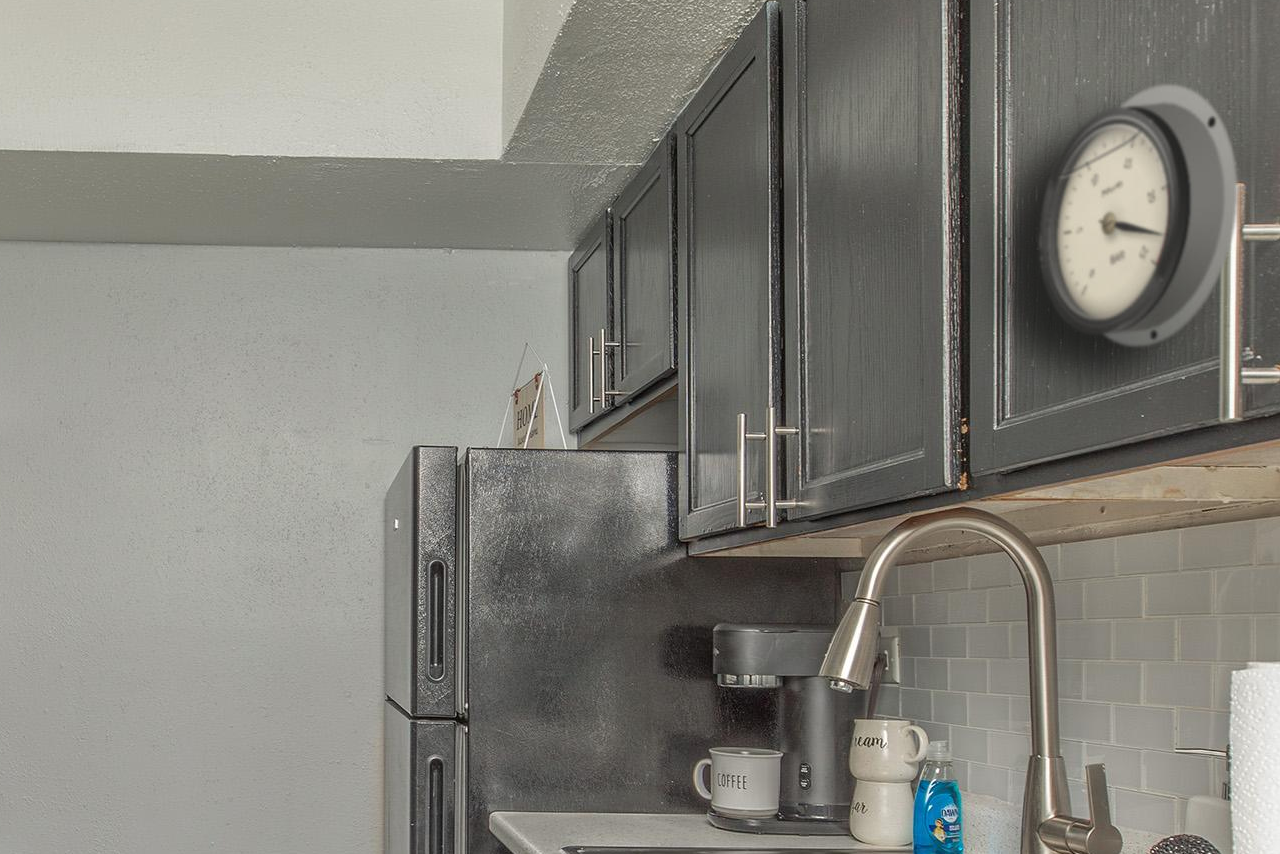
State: 23 bar
